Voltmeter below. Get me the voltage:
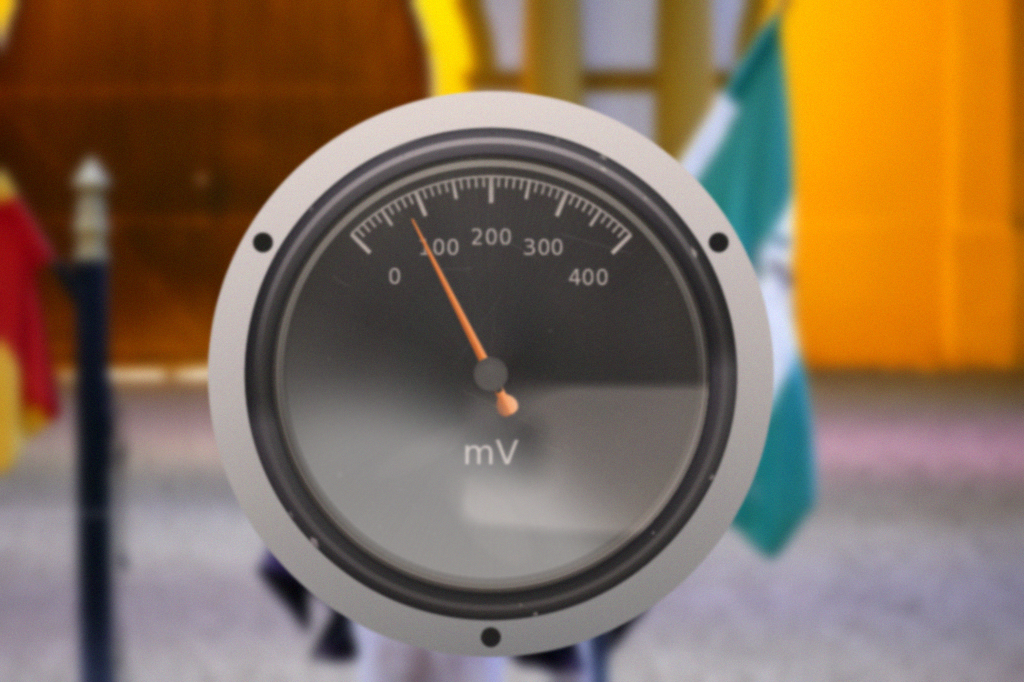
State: 80 mV
